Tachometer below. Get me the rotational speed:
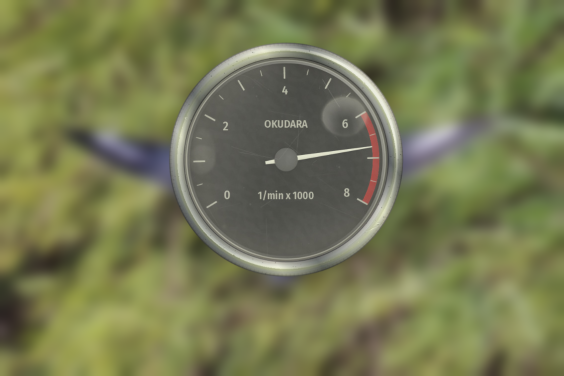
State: 6750 rpm
